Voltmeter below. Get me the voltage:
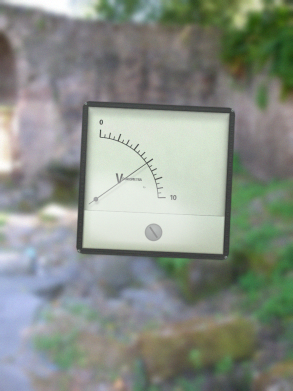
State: 6 V
